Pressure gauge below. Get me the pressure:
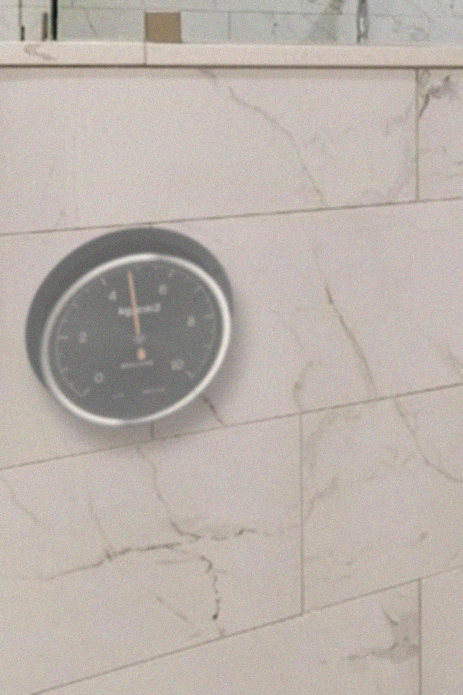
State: 4.75 kg/cm²
